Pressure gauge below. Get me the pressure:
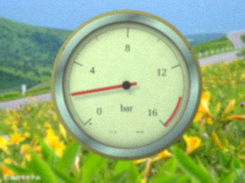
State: 2 bar
